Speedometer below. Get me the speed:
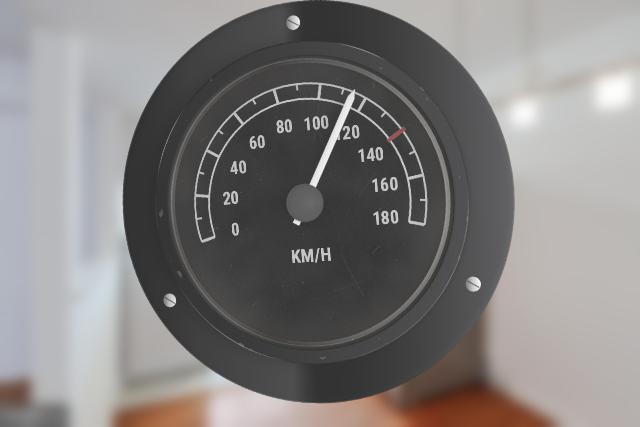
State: 115 km/h
